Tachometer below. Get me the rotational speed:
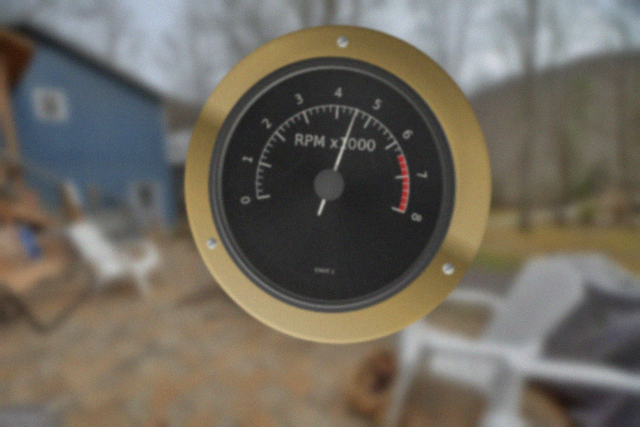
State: 4600 rpm
